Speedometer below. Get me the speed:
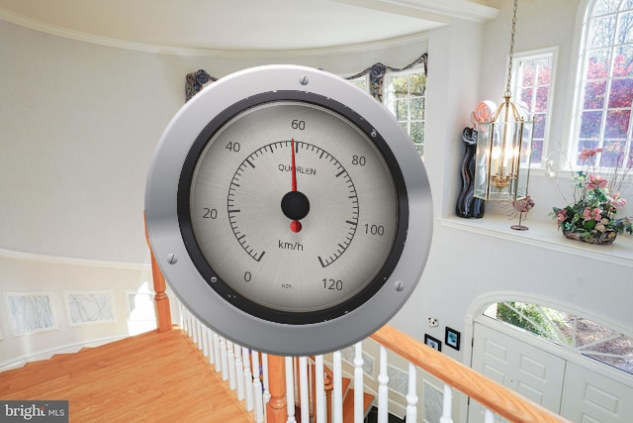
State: 58 km/h
